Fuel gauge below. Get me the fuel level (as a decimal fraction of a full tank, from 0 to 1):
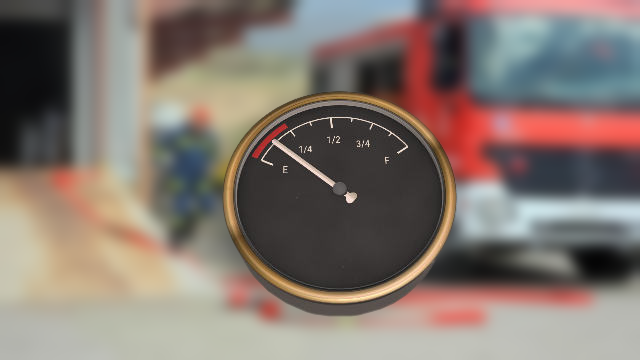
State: 0.125
